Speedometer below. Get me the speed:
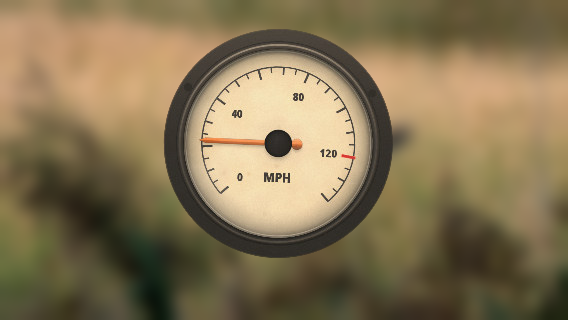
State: 22.5 mph
